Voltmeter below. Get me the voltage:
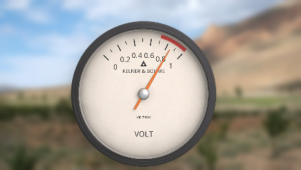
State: 0.85 V
